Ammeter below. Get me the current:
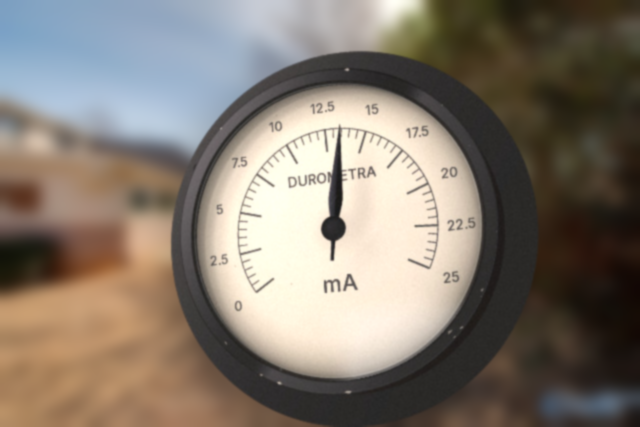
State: 13.5 mA
